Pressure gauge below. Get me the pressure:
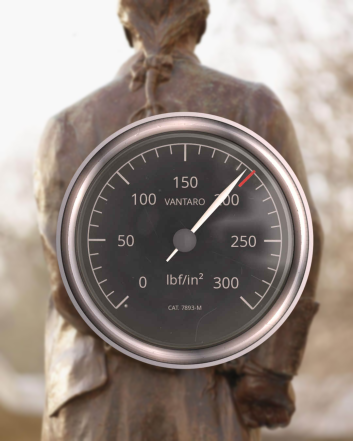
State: 195 psi
